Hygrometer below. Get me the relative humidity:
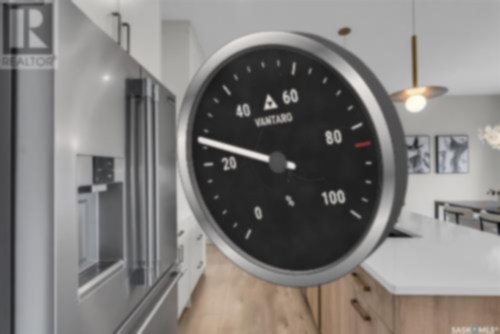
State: 26 %
